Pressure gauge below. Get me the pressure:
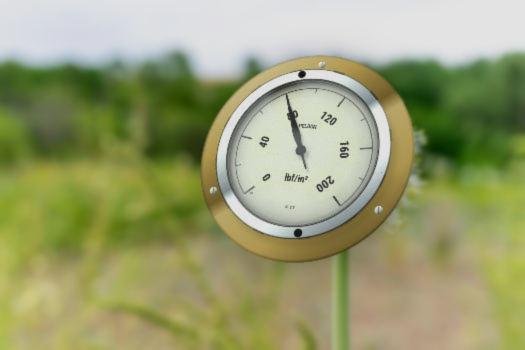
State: 80 psi
